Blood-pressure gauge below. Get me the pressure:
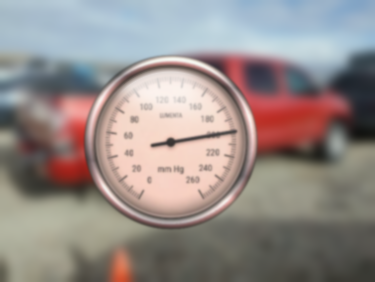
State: 200 mmHg
